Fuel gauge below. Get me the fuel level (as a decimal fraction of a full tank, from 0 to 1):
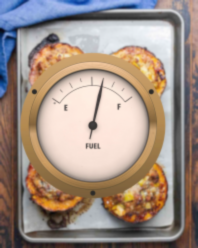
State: 0.625
